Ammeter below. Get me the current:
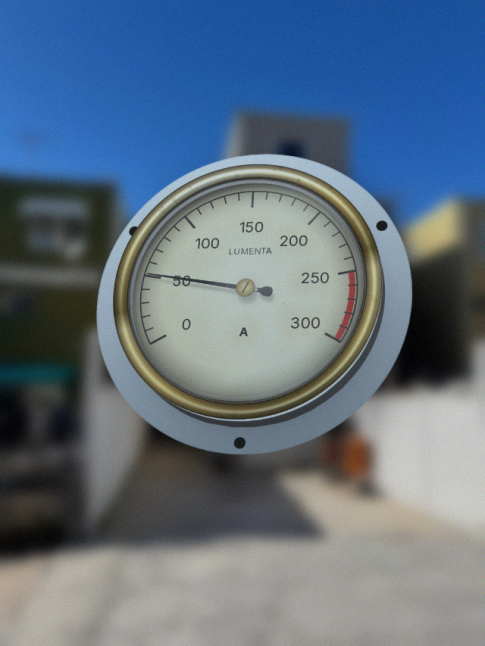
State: 50 A
